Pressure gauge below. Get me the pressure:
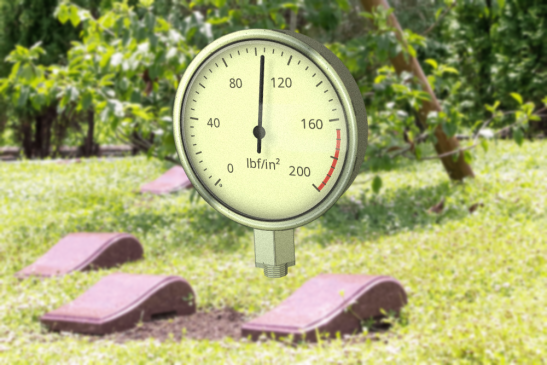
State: 105 psi
